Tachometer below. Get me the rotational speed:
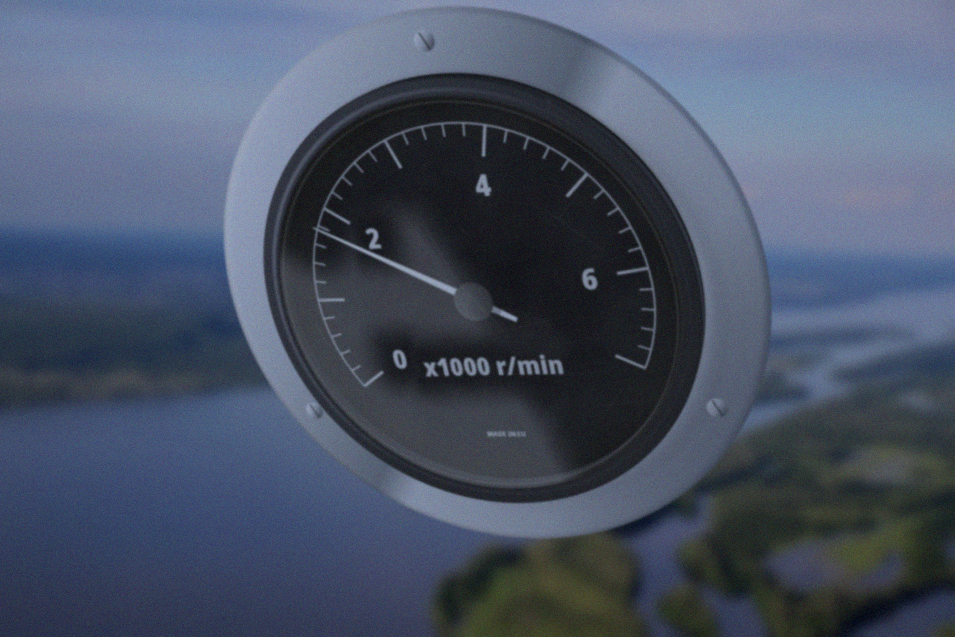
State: 1800 rpm
